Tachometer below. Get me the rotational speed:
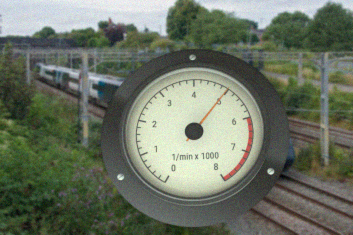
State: 5000 rpm
